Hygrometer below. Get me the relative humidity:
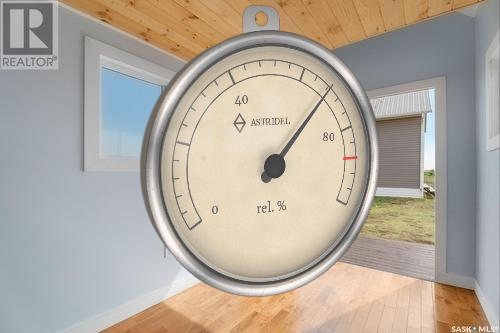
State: 68 %
